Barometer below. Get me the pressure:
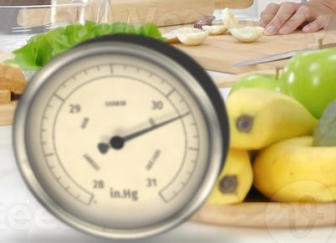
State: 30.2 inHg
